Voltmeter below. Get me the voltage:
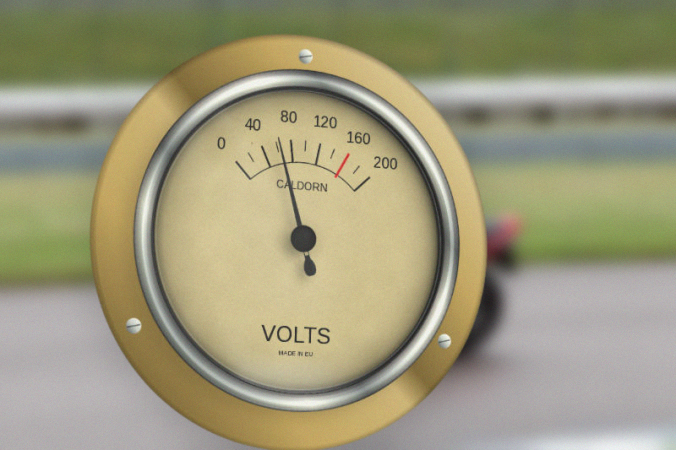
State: 60 V
